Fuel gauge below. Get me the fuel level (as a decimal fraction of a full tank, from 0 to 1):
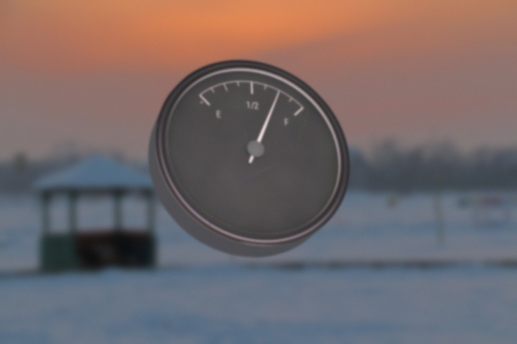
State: 0.75
